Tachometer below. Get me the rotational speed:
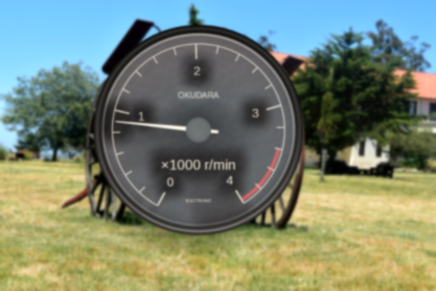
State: 900 rpm
